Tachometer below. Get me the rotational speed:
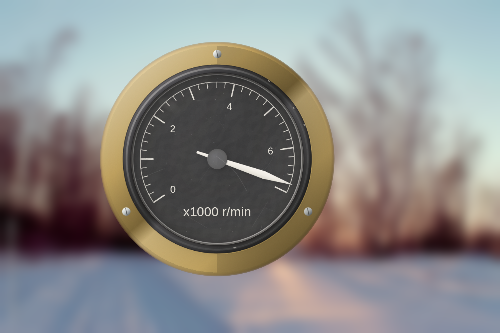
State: 6800 rpm
